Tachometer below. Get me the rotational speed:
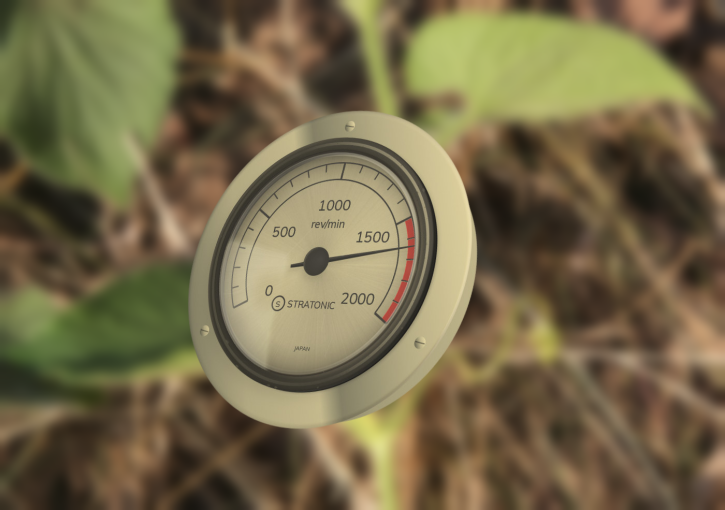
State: 1650 rpm
